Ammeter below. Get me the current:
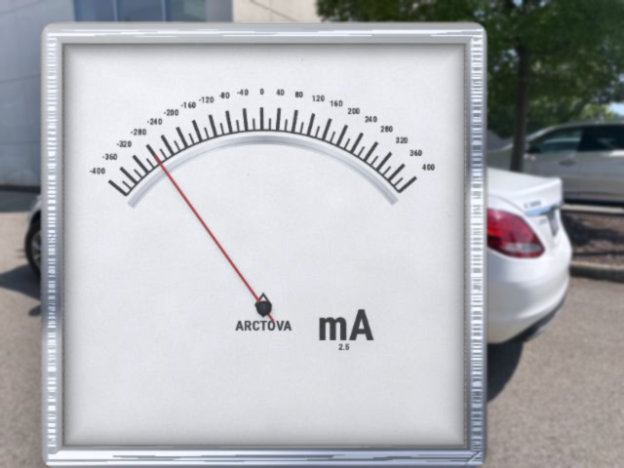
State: -280 mA
